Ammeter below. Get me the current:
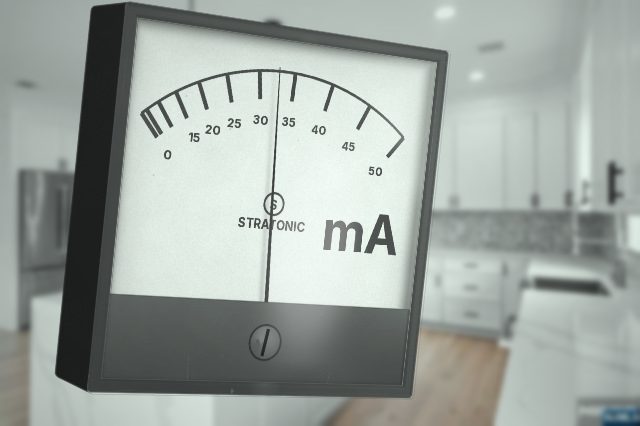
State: 32.5 mA
